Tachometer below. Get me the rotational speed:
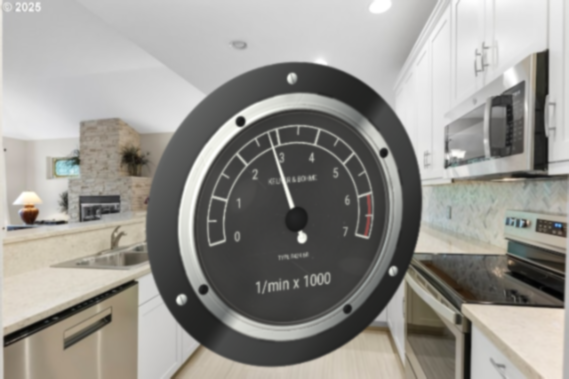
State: 2750 rpm
